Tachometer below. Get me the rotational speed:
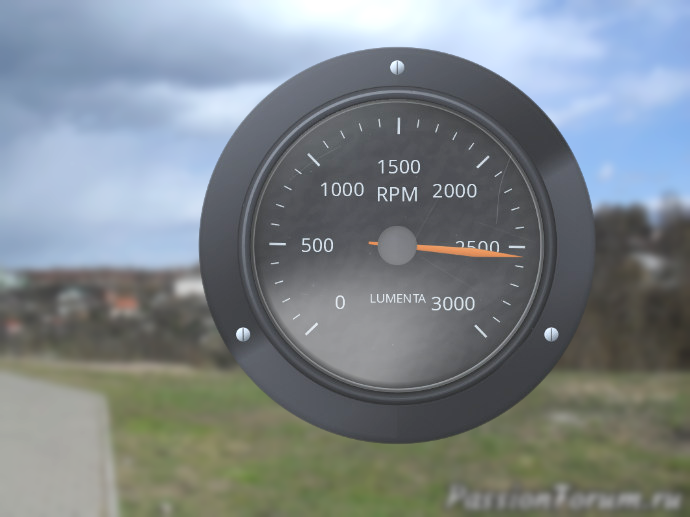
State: 2550 rpm
